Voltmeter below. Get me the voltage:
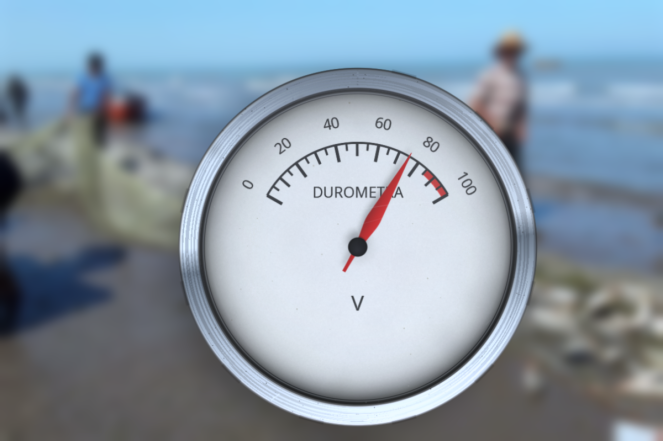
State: 75 V
